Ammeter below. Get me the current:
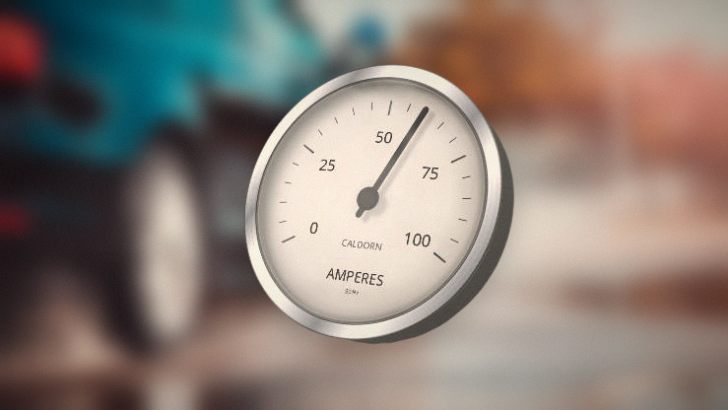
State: 60 A
